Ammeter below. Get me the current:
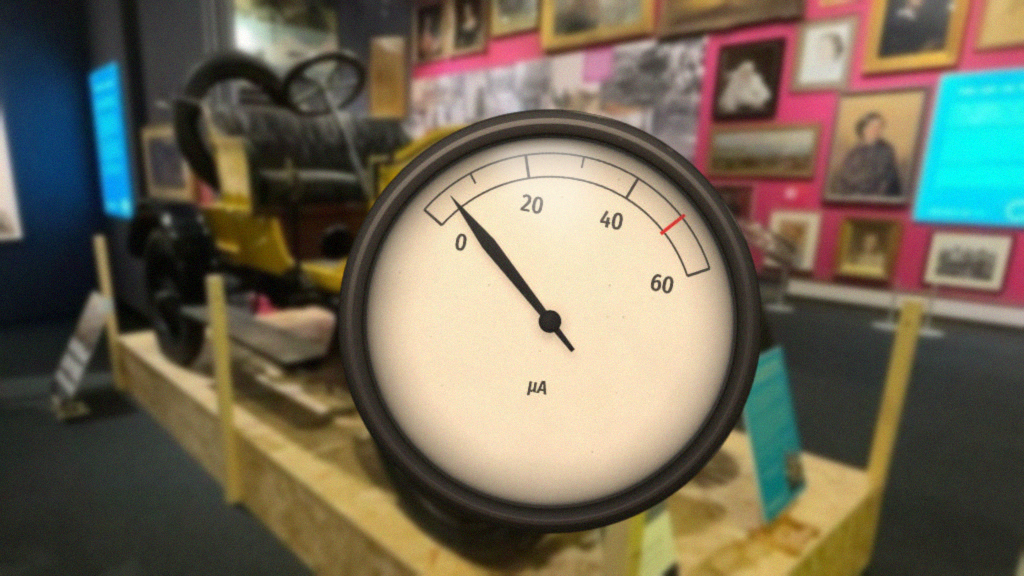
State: 5 µA
